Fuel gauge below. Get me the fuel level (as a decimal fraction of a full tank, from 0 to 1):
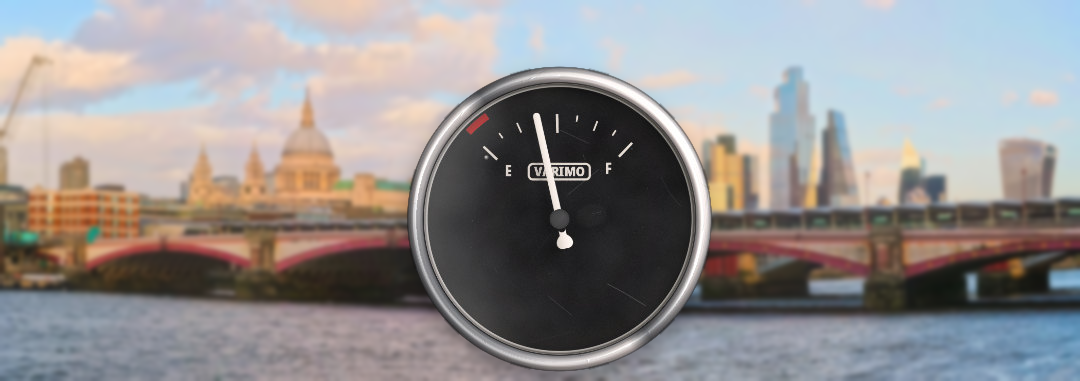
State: 0.375
